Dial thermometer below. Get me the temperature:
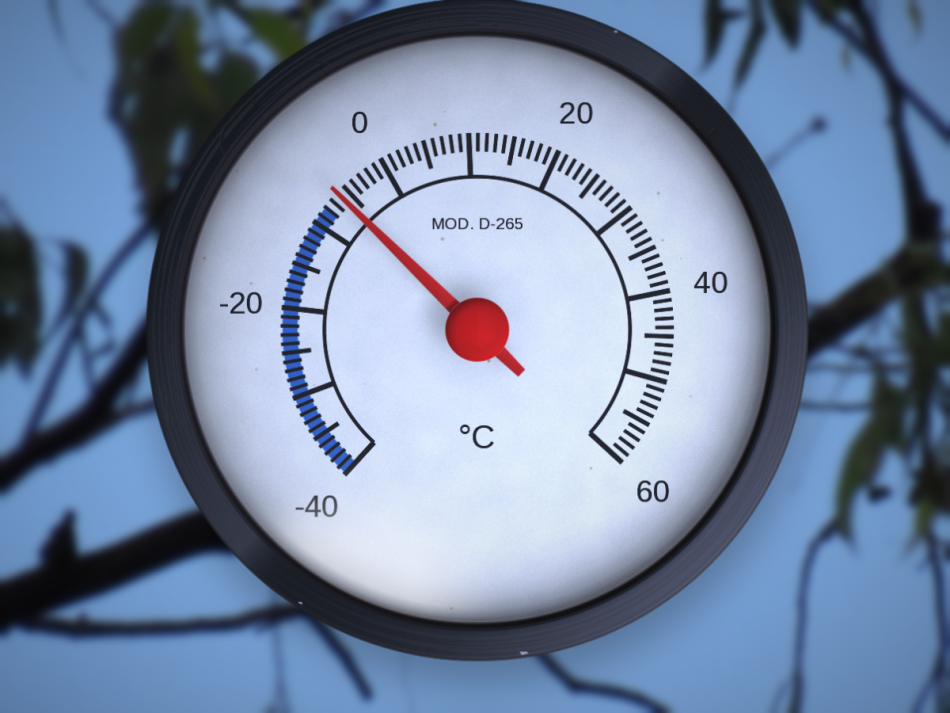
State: -6 °C
